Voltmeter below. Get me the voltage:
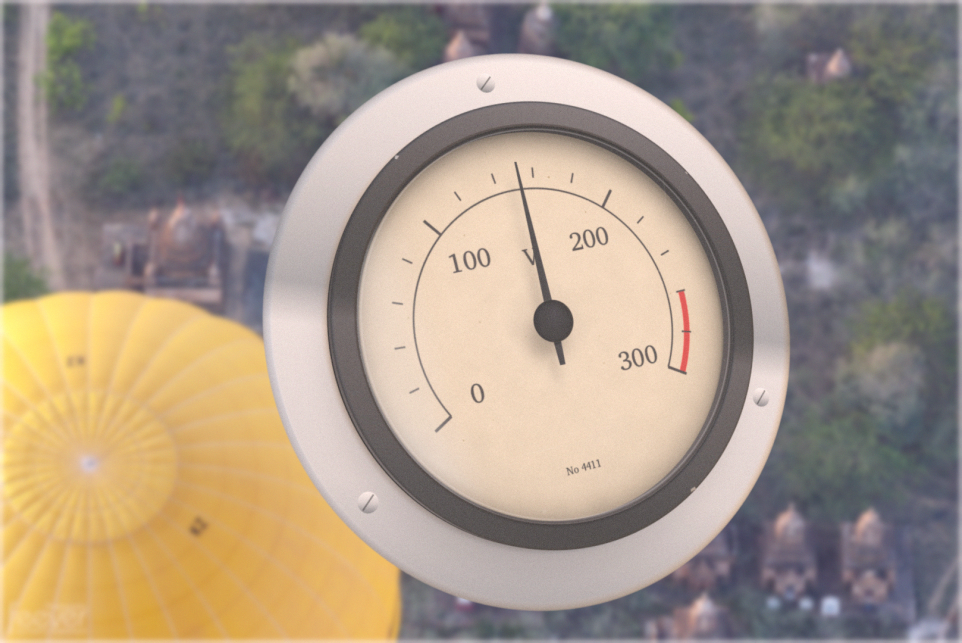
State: 150 V
